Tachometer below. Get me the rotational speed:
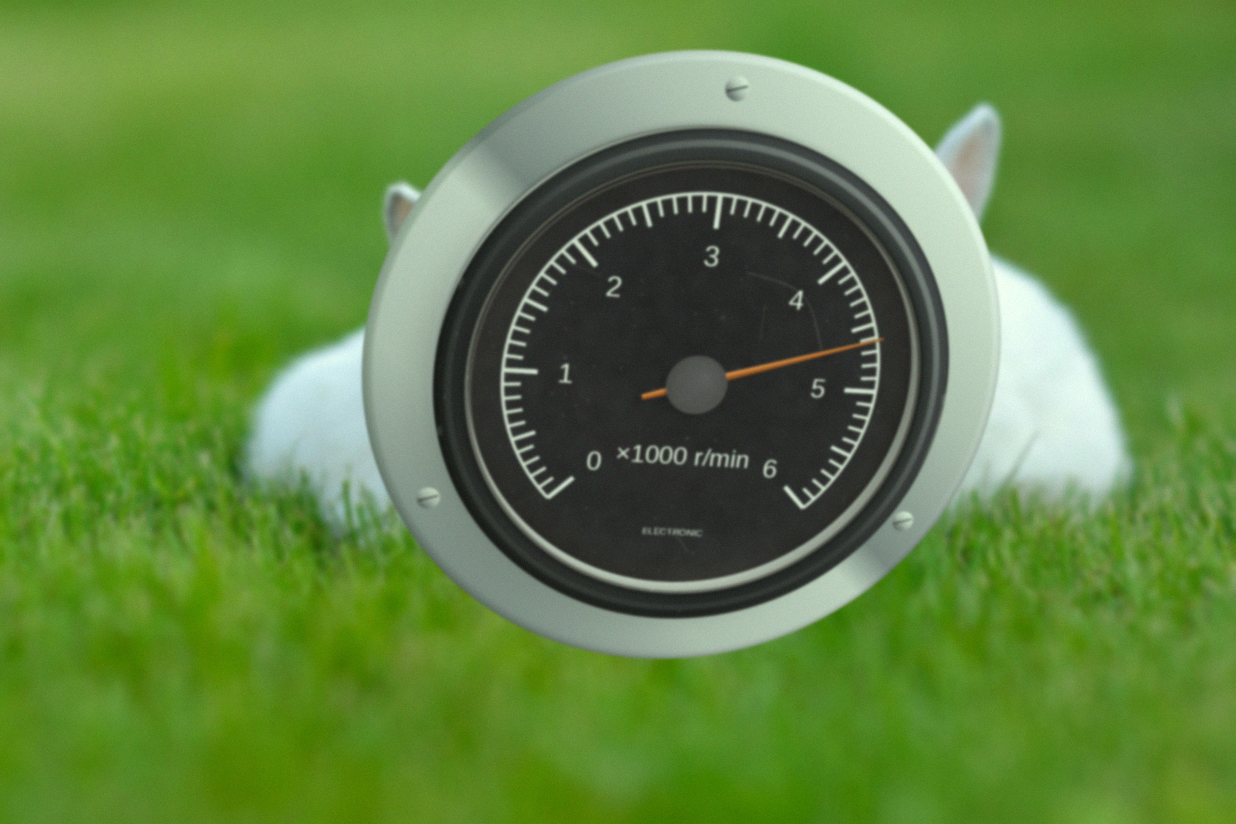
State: 4600 rpm
